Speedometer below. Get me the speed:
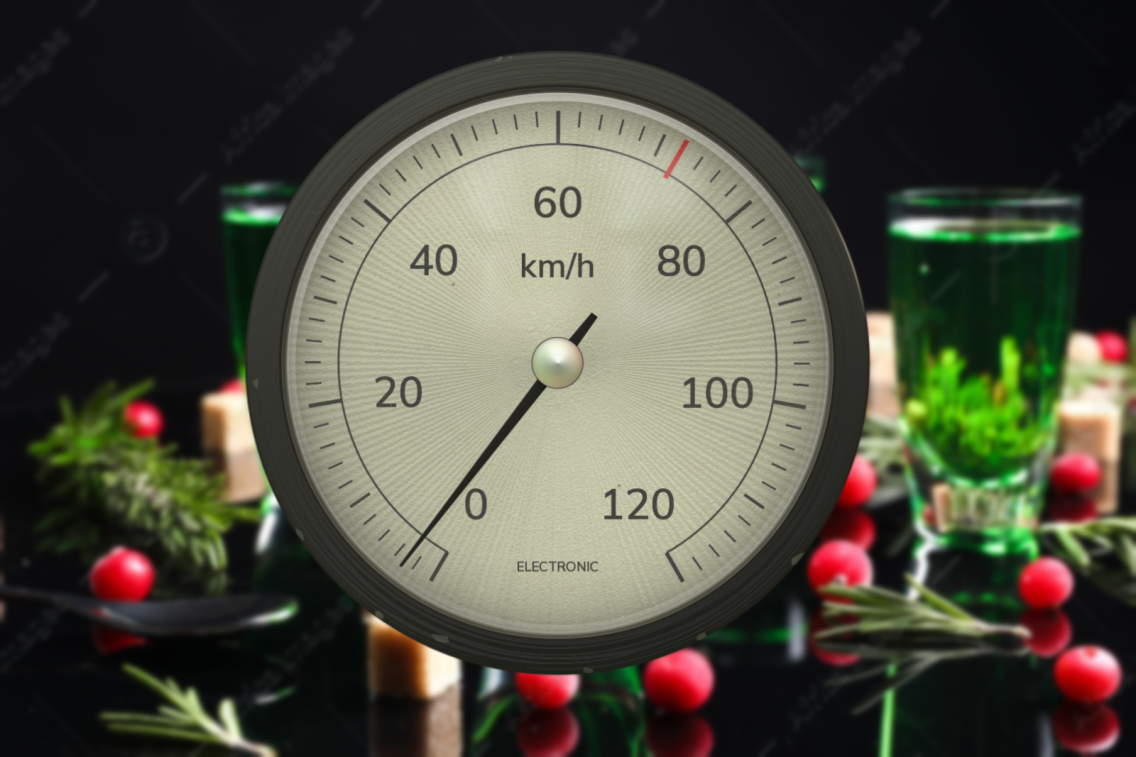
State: 3 km/h
